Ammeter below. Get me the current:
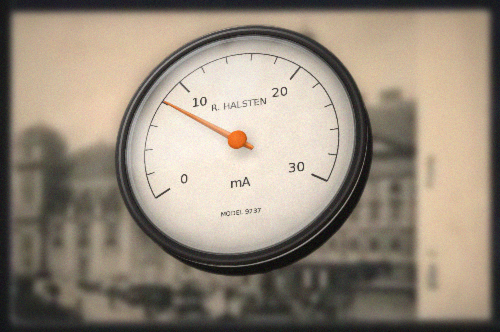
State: 8 mA
